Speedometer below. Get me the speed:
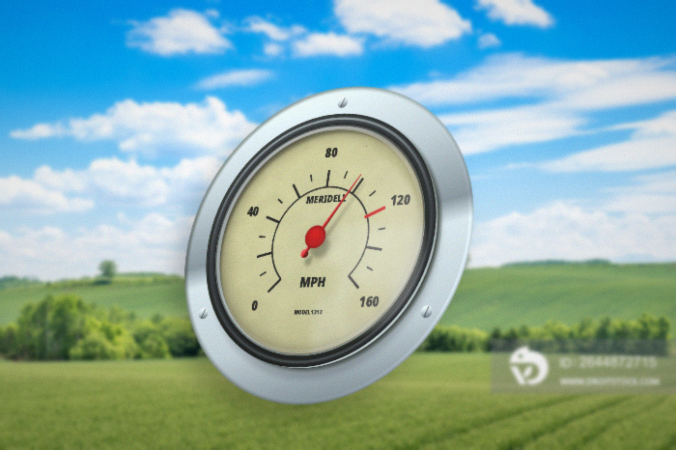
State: 100 mph
